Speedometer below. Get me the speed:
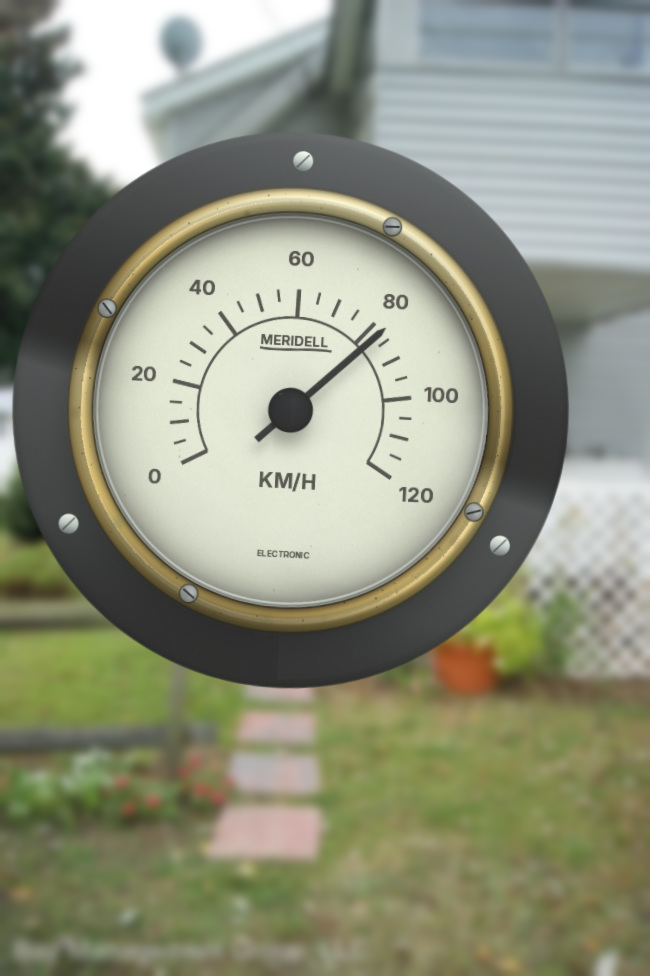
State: 82.5 km/h
